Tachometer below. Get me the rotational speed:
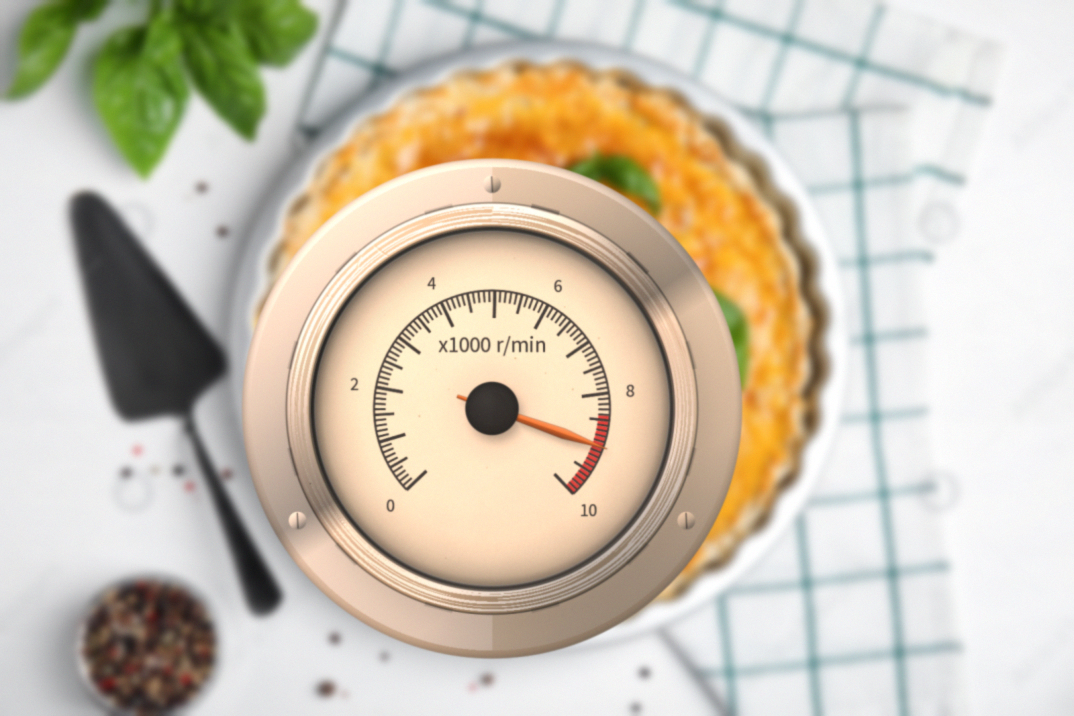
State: 9000 rpm
